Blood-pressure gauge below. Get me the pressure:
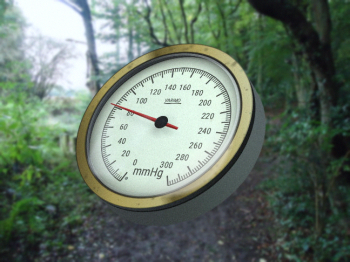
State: 80 mmHg
